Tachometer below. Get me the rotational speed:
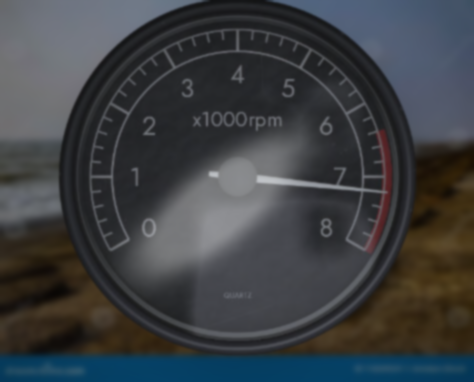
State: 7200 rpm
